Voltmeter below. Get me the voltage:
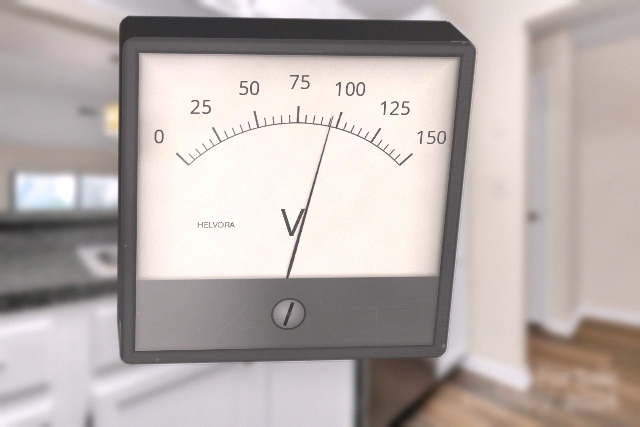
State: 95 V
